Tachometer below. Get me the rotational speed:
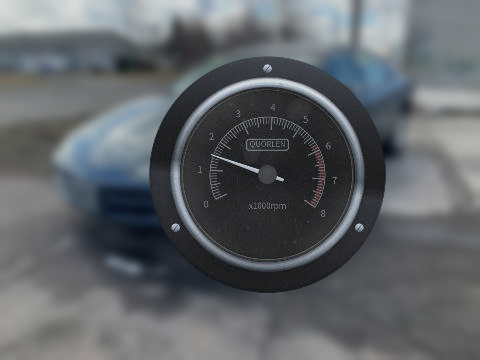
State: 1500 rpm
